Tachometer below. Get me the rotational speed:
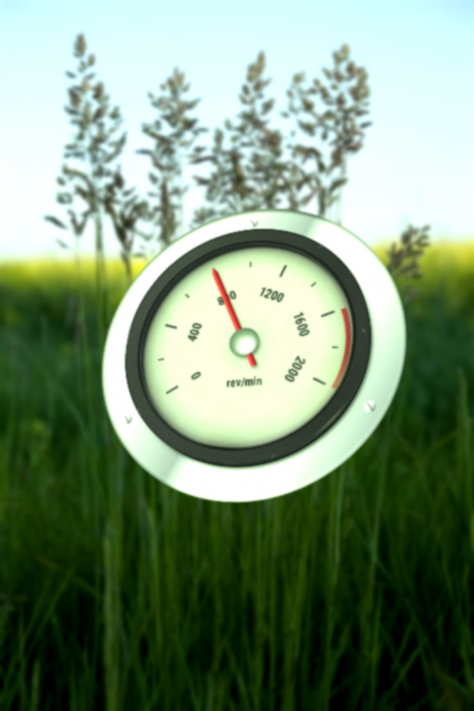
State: 800 rpm
